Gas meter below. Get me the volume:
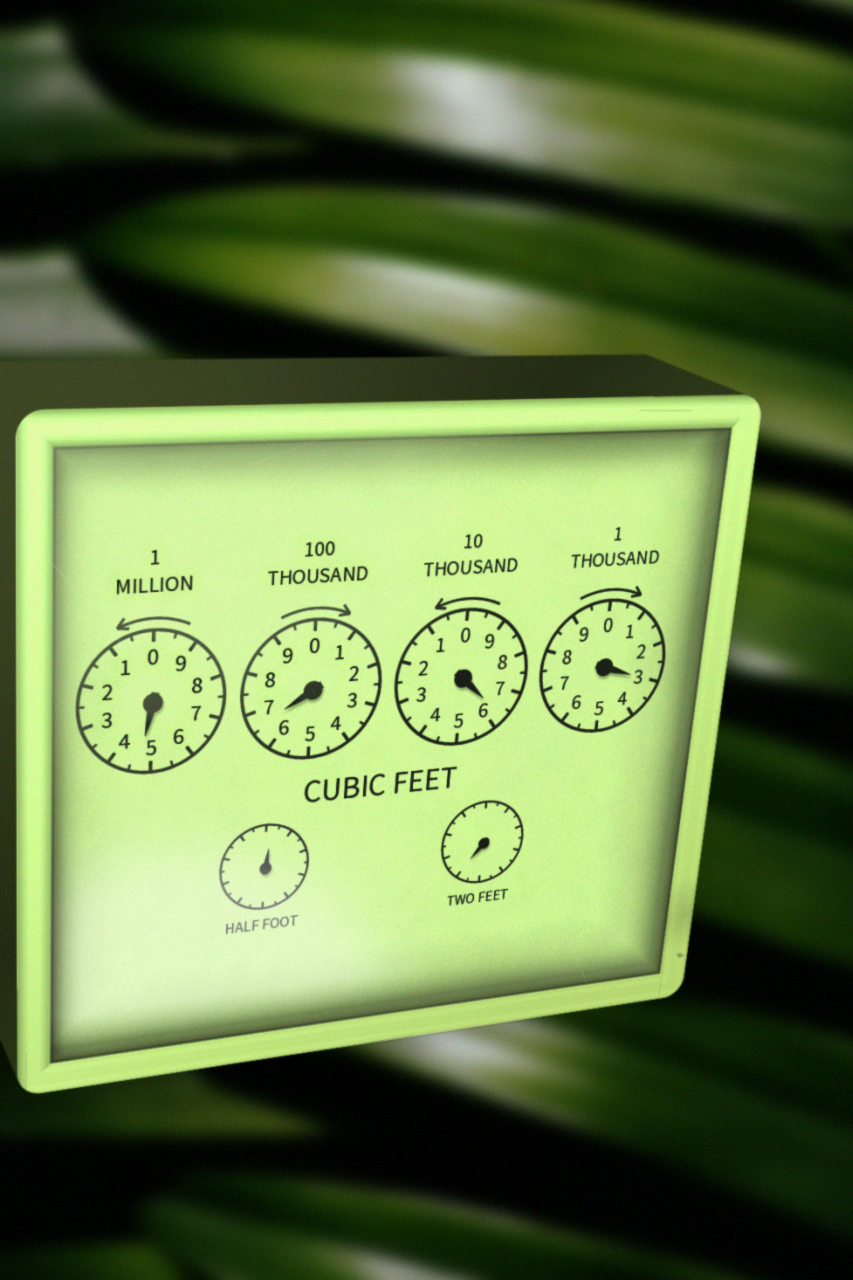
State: 466300 ft³
